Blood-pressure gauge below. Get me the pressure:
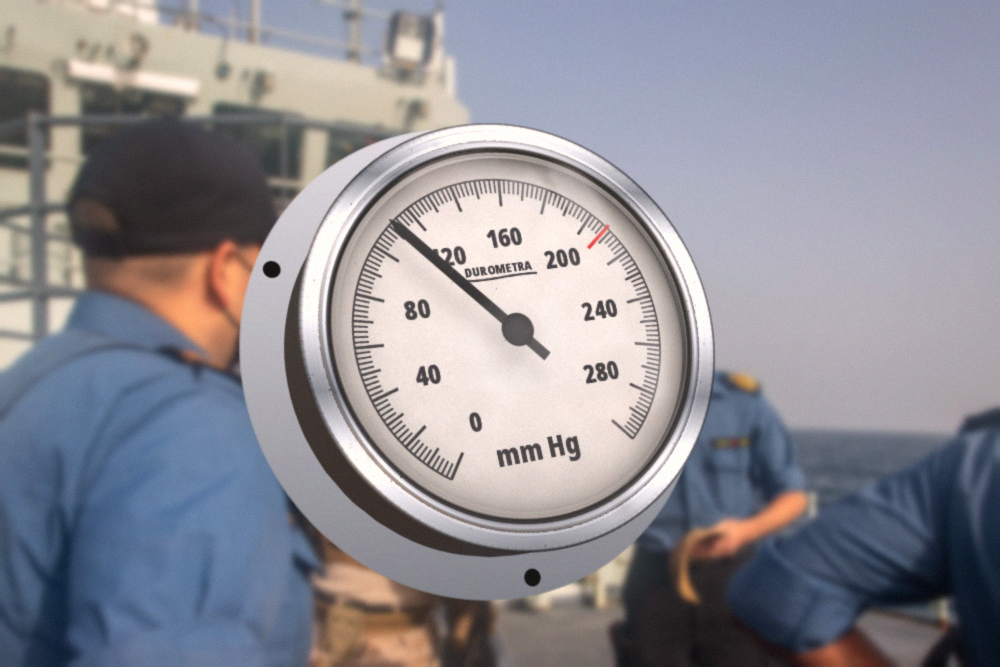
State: 110 mmHg
